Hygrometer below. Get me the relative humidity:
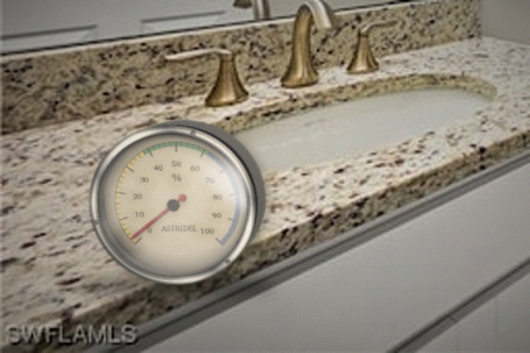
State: 2 %
